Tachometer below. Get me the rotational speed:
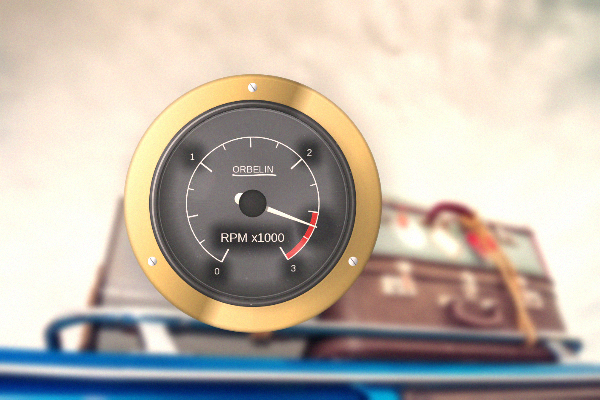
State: 2625 rpm
